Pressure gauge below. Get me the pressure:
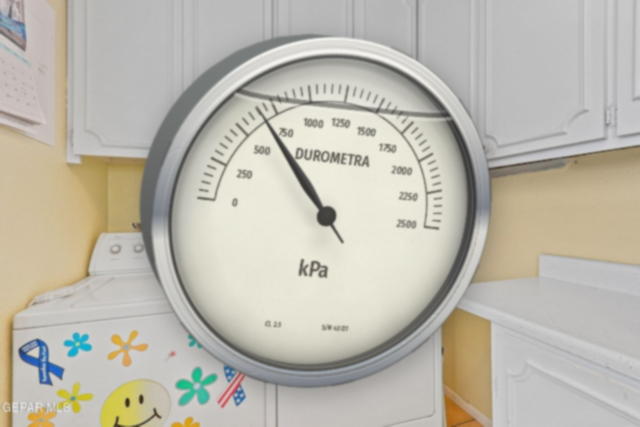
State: 650 kPa
